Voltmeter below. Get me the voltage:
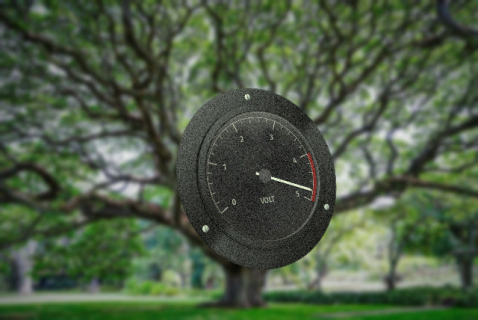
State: 4.8 V
